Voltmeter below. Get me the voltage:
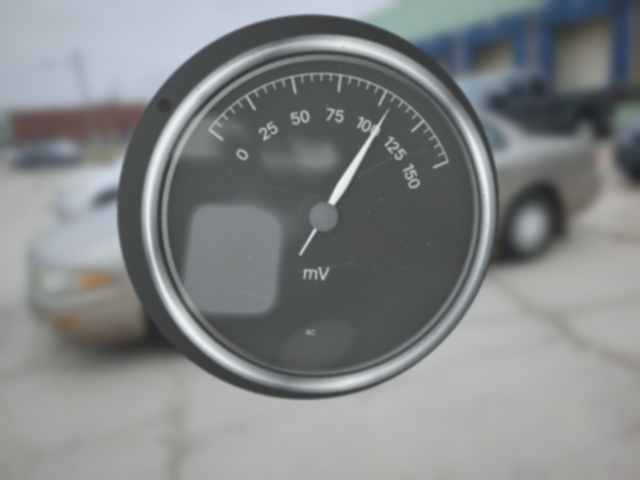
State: 105 mV
